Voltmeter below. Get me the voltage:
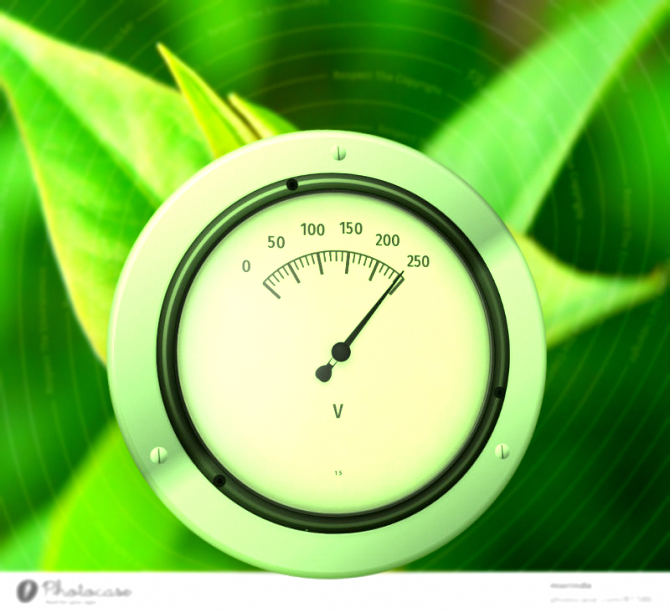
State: 240 V
